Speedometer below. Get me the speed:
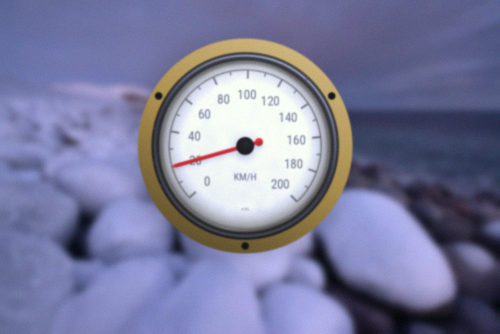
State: 20 km/h
